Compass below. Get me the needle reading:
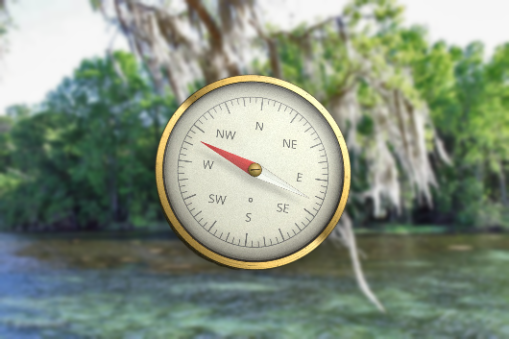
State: 290 °
